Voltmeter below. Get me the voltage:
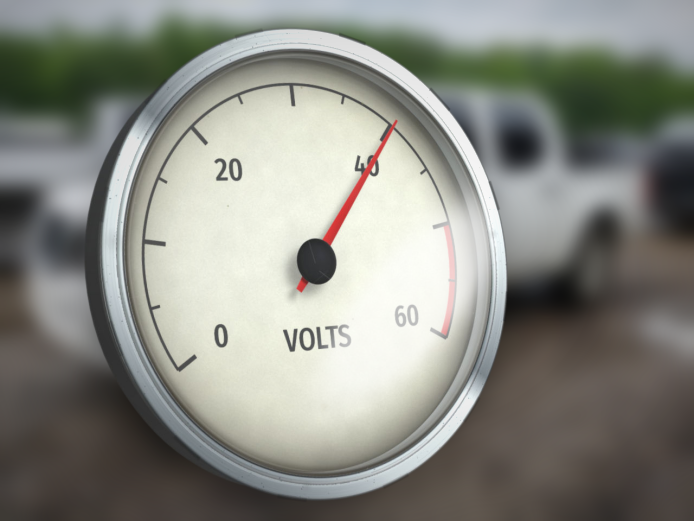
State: 40 V
